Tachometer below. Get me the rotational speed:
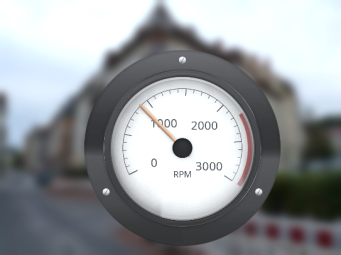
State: 900 rpm
